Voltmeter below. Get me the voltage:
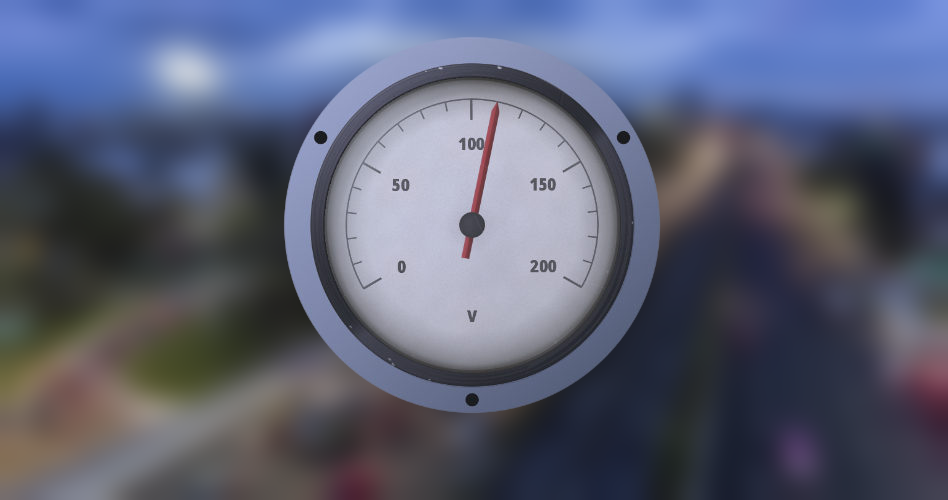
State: 110 V
